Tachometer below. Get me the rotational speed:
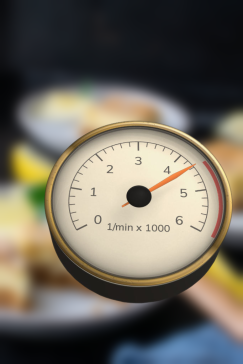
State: 4400 rpm
